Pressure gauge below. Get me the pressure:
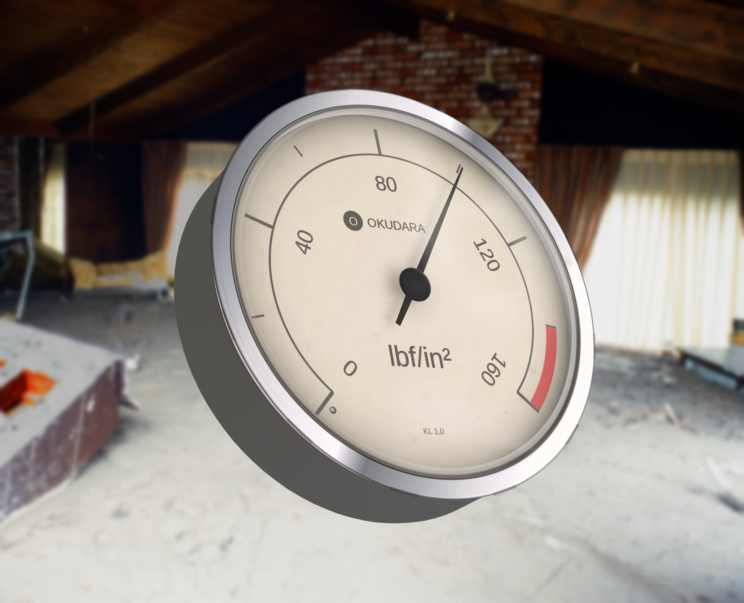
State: 100 psi
